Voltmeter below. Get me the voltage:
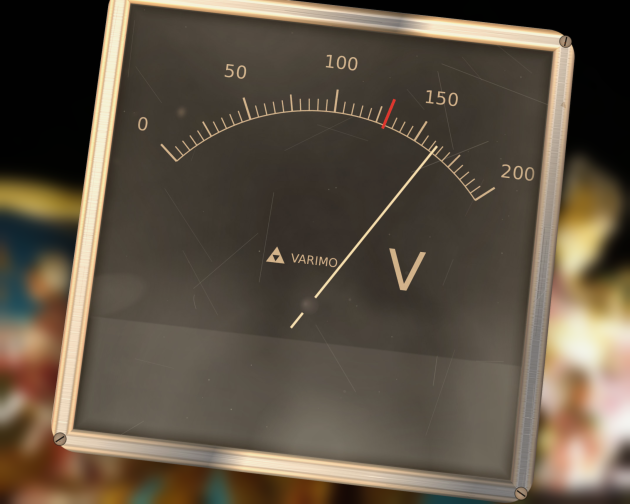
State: 162.5 V
